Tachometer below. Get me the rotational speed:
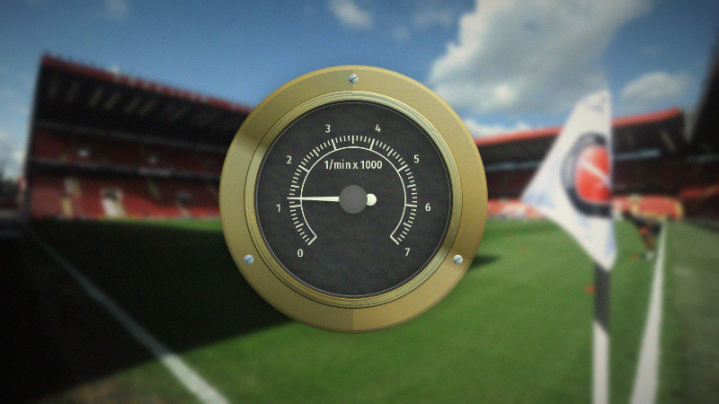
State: 1200 rpm
